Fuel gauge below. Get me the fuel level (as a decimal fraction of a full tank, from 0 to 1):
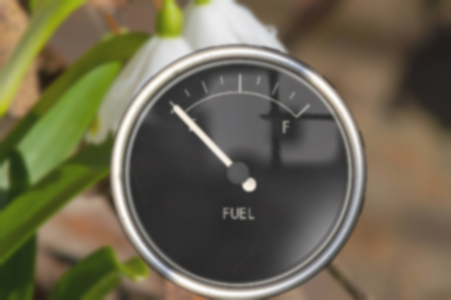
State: 0
